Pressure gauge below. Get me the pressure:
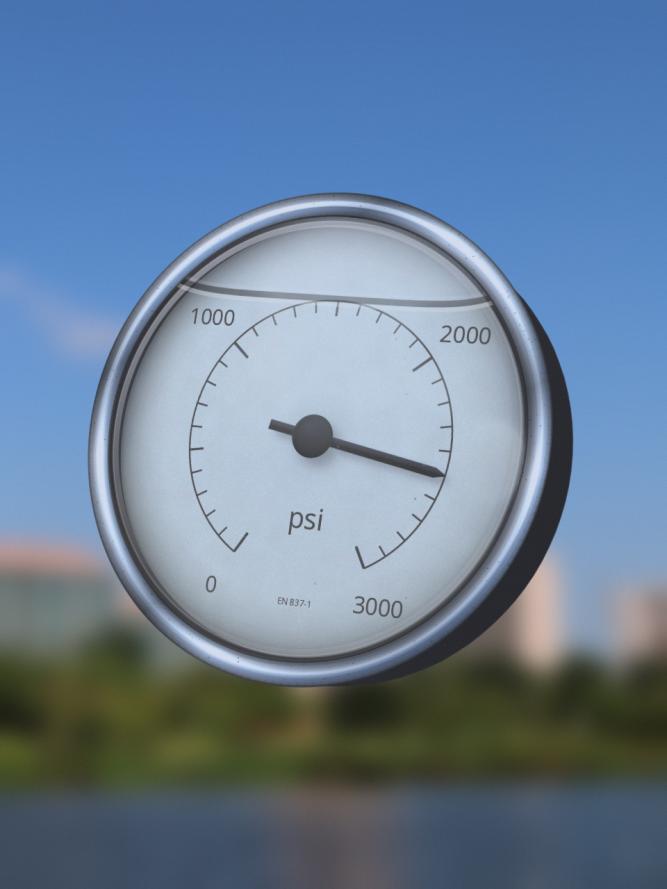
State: 2500 psi
